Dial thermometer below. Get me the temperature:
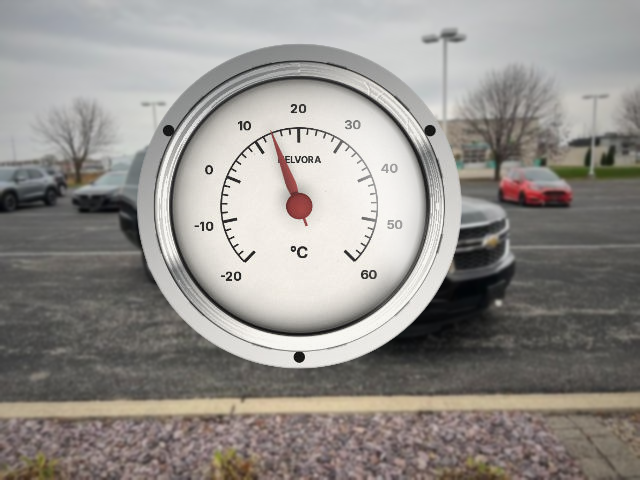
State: 14 °C
